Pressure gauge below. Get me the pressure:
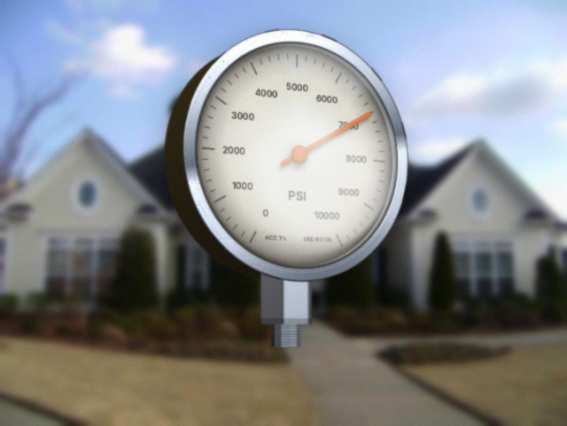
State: 7000 psi
